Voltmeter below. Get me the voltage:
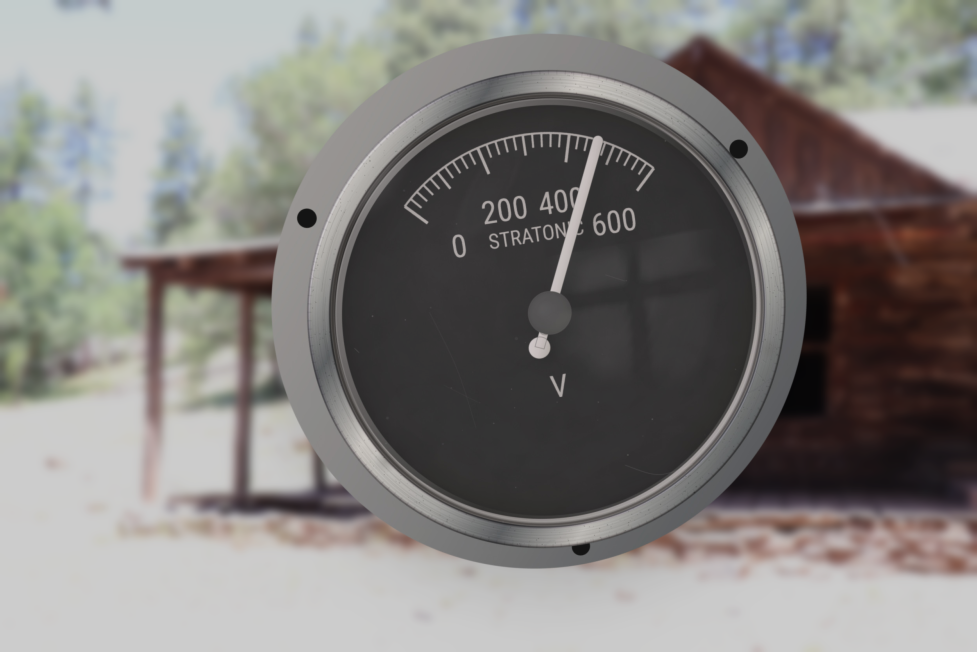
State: 460 V
